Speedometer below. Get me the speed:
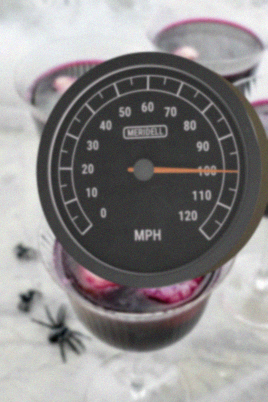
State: 100 mph
